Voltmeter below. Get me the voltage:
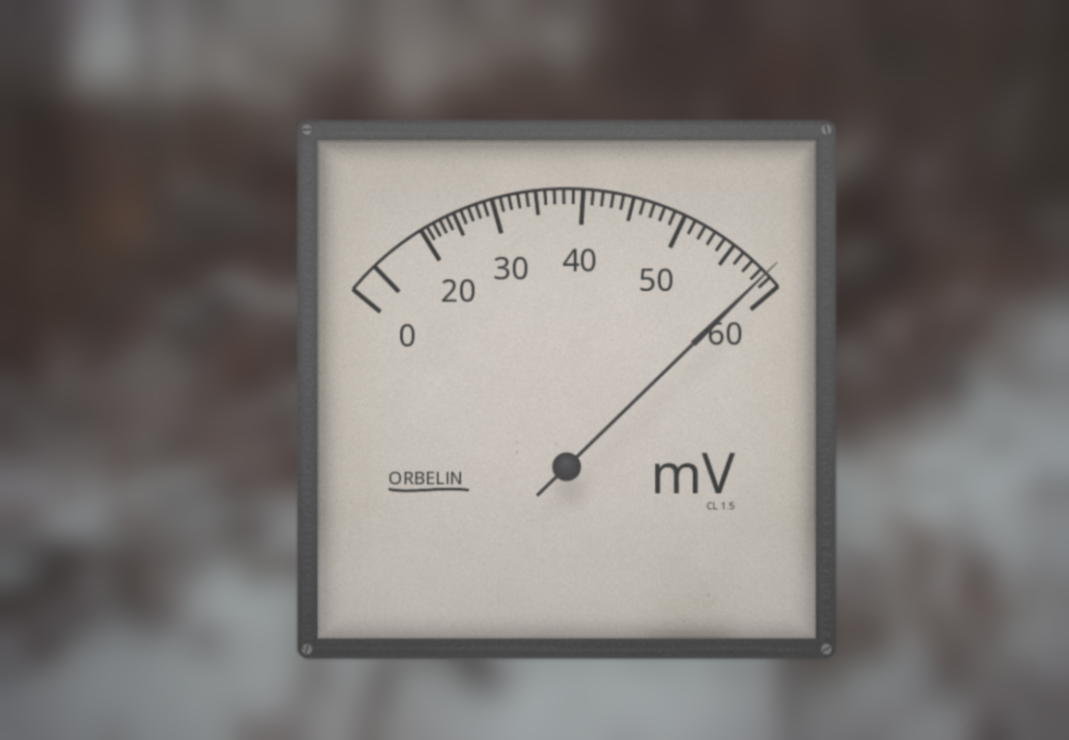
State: 58.5 mV
